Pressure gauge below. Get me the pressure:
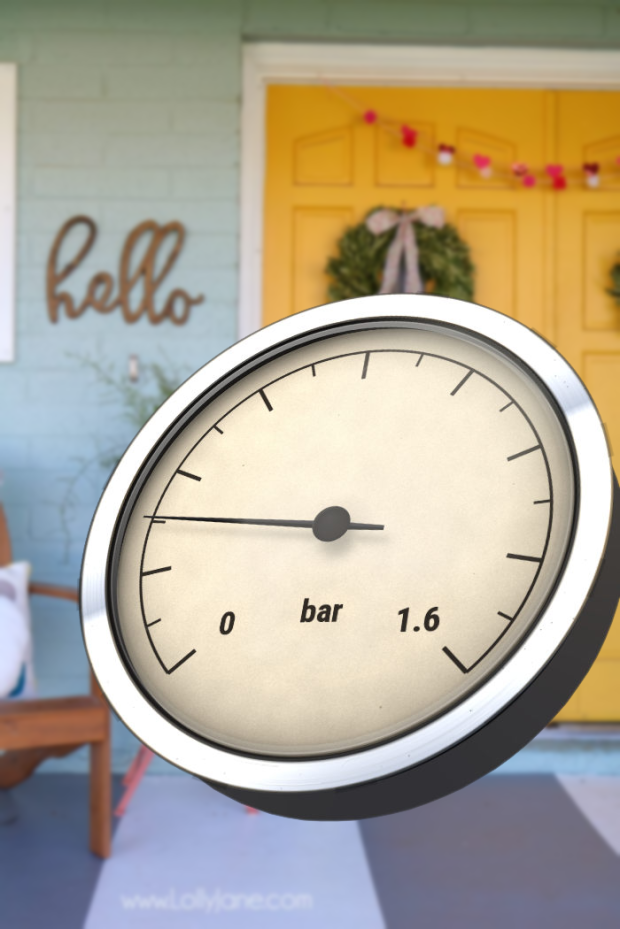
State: 0.3 bar
